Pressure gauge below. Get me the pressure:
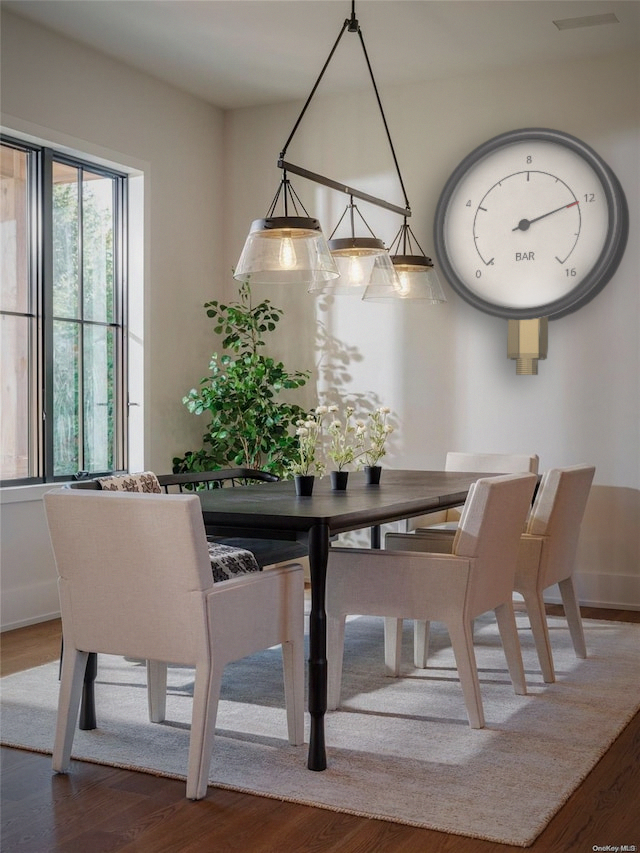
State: 12 bar
